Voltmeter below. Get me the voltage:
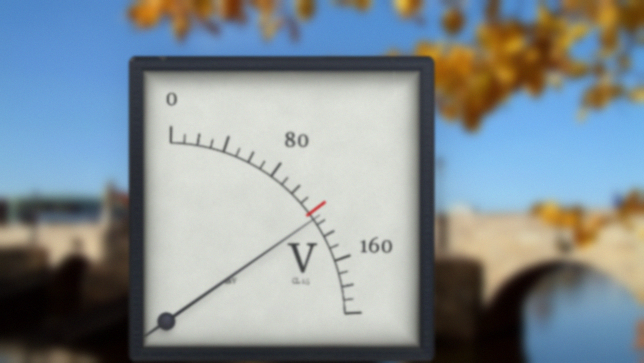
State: 125 V
